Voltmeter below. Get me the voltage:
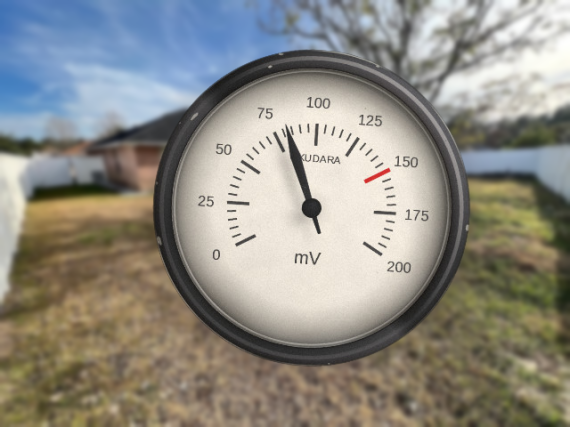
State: 82.5 mV
